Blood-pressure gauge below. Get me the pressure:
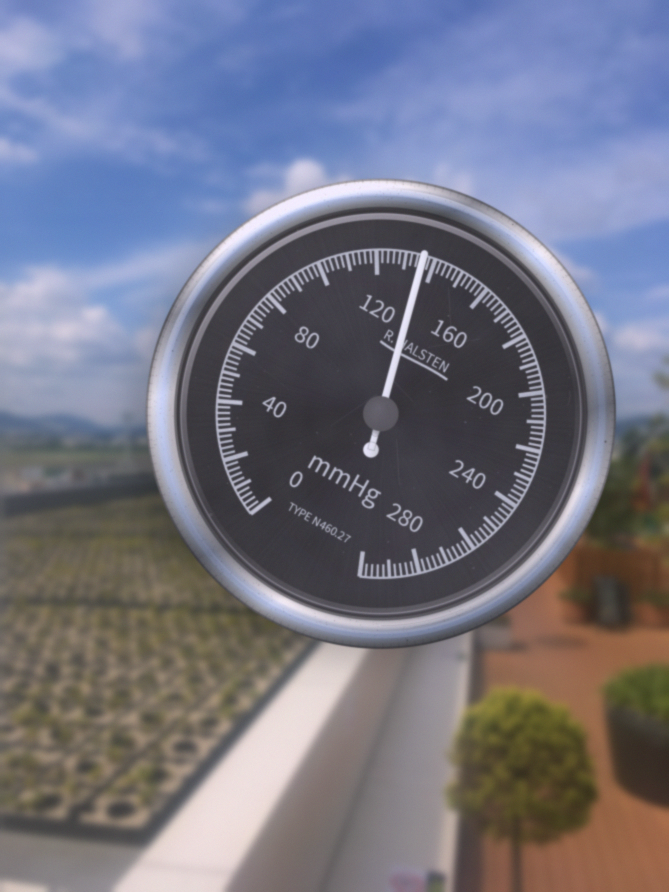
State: 136 mmHg
